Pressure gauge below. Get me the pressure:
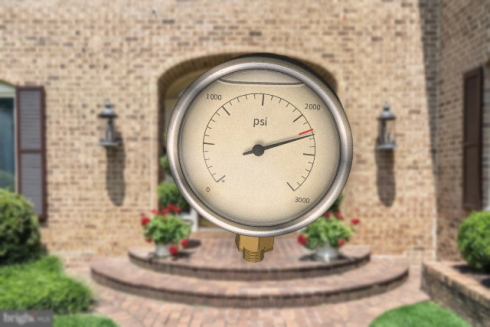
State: 2250 psi
